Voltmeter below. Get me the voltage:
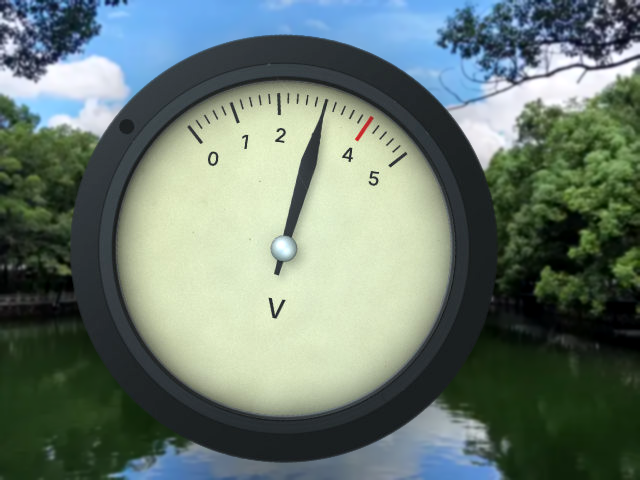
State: 3 V
